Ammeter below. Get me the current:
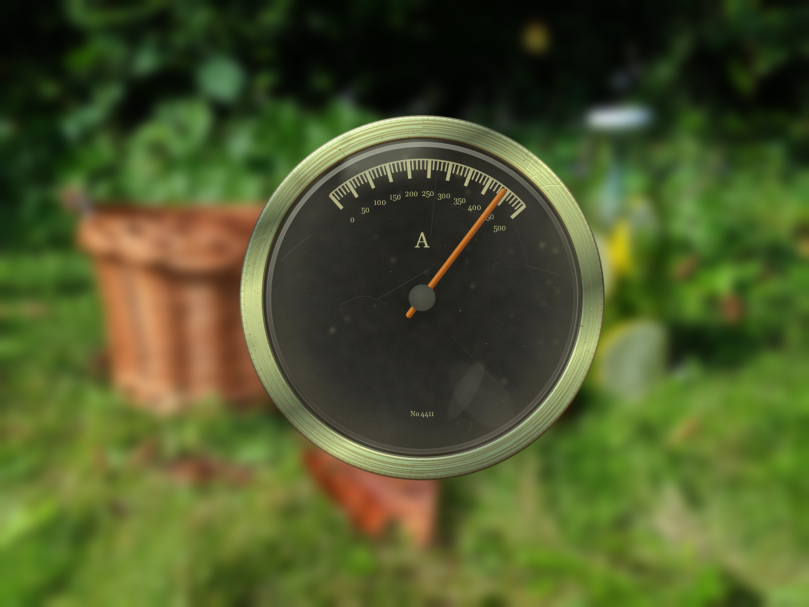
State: 440 A
